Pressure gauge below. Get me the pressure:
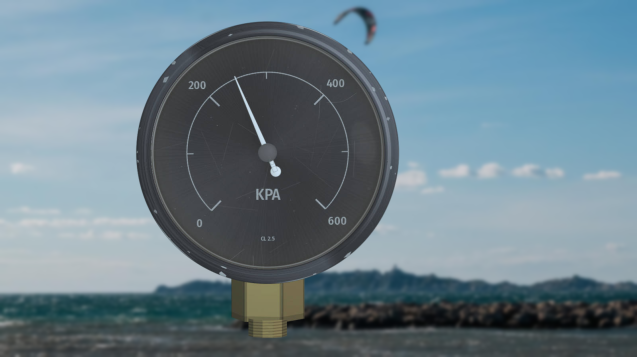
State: 250 kPa
